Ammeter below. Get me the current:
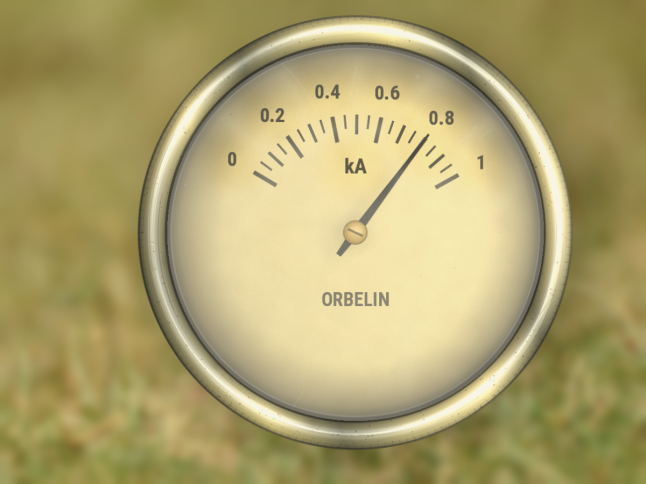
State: 0.8 kA
